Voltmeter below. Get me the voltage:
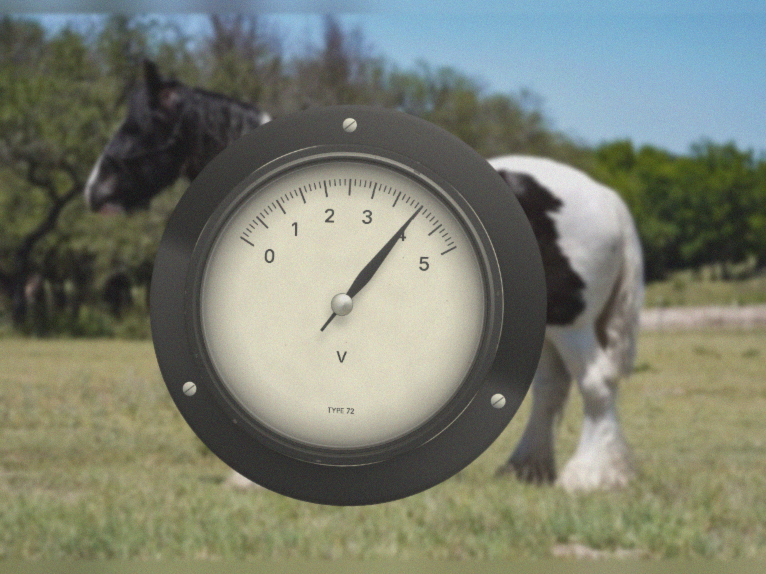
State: 4 V
